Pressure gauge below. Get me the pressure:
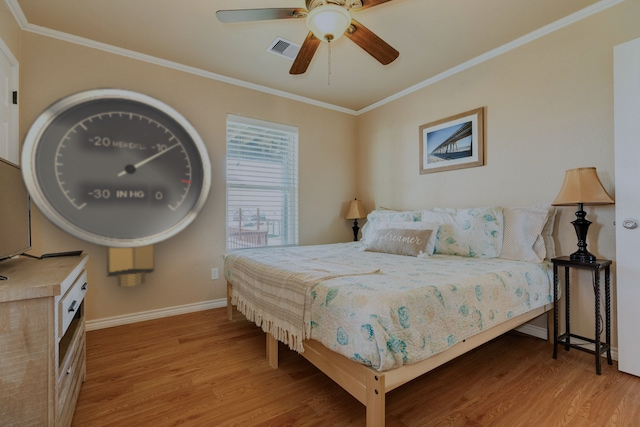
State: -9 inHg
